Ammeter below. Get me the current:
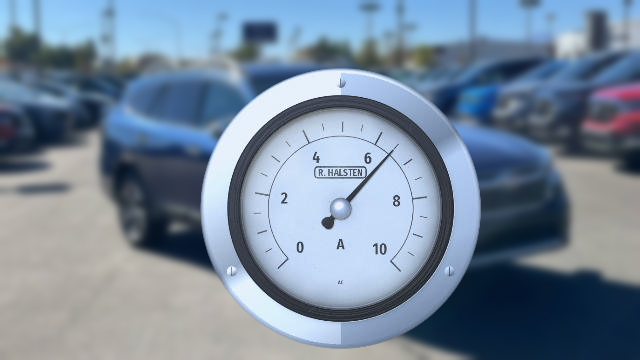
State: 6.5 A
